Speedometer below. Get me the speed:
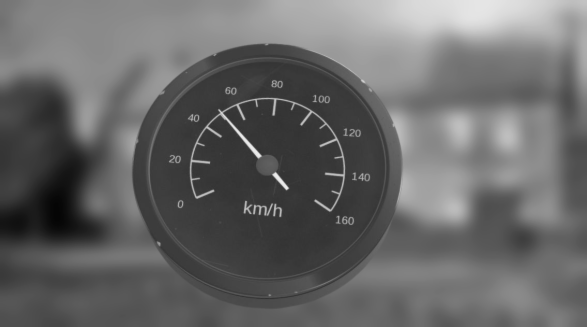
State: 50 km/h
